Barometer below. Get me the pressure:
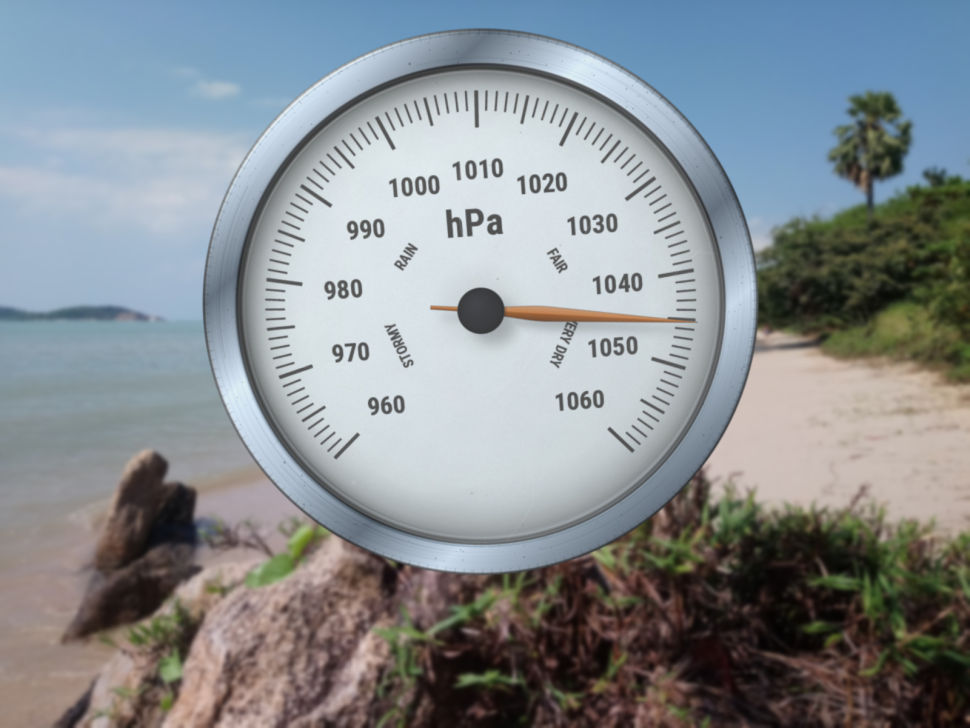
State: 1045 hPa
